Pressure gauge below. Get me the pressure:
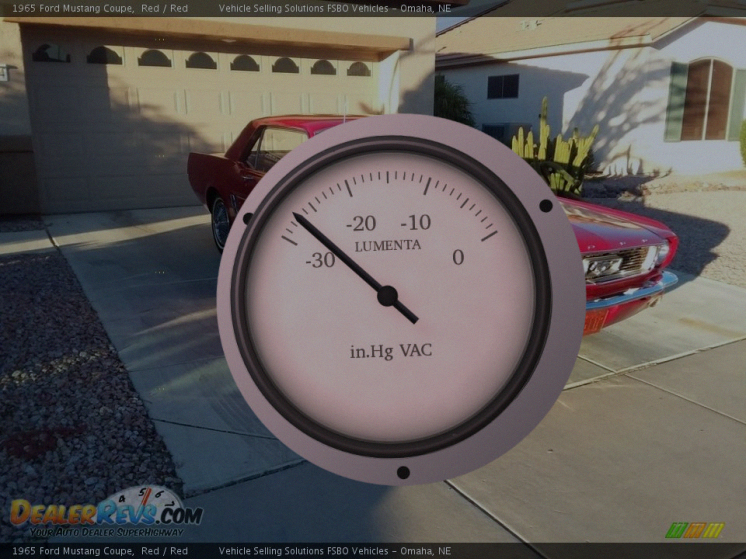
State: -27 inHg
